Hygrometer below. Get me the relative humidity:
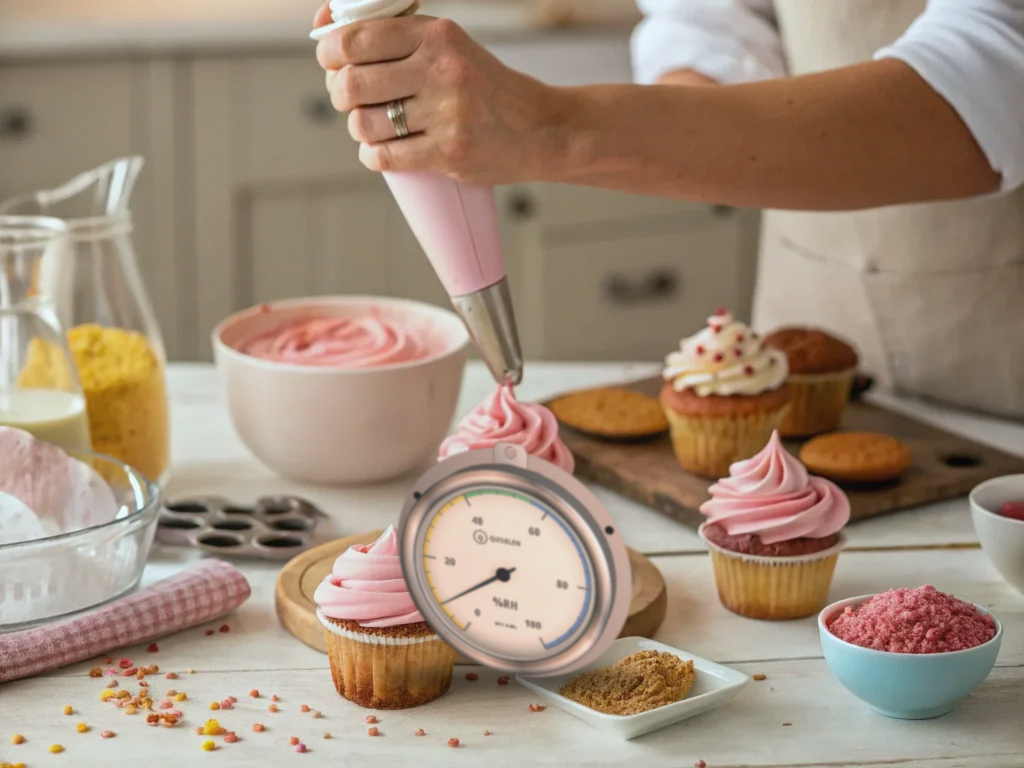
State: 8 %
